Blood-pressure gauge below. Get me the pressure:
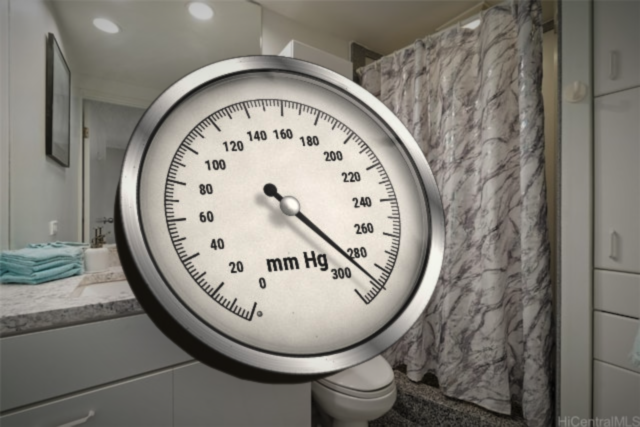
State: 290 mmHg
